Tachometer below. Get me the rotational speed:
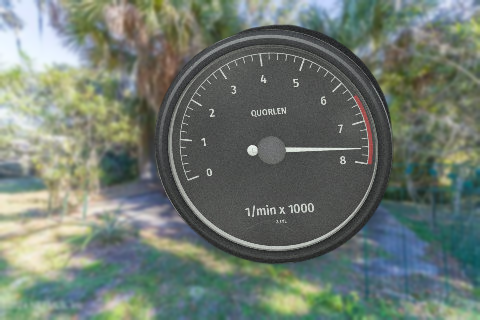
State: 7600 rpm
